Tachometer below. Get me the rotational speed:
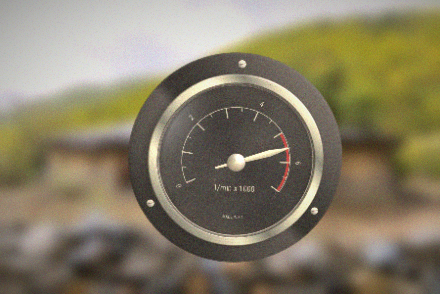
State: 5500 rpm
